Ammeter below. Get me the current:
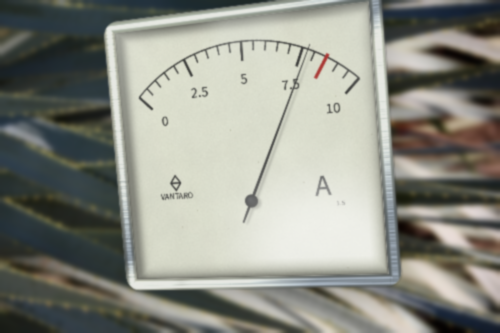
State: 7.75 A
